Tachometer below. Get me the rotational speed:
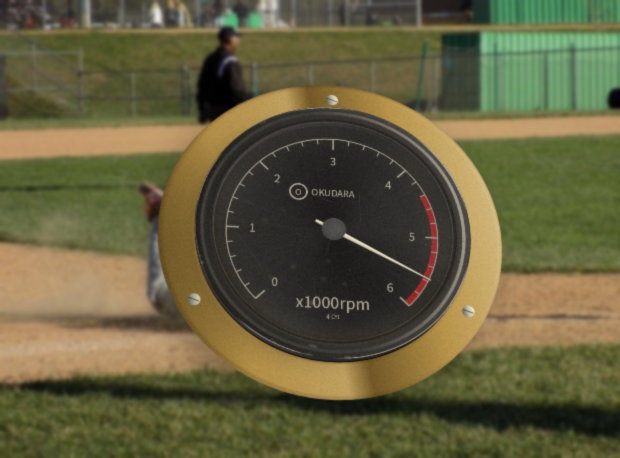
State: 5600 rpm
